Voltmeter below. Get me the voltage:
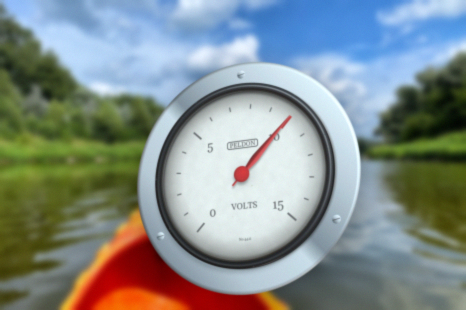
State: 10 V
